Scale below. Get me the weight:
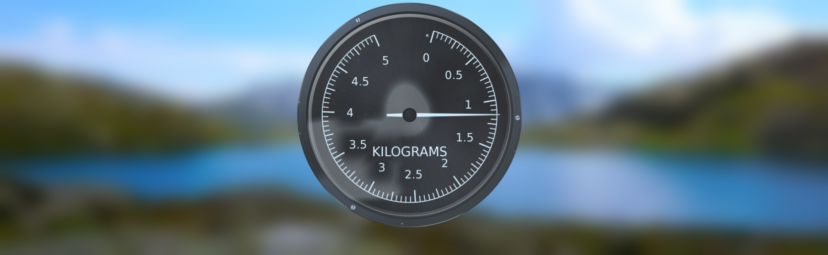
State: 1.15 kg
